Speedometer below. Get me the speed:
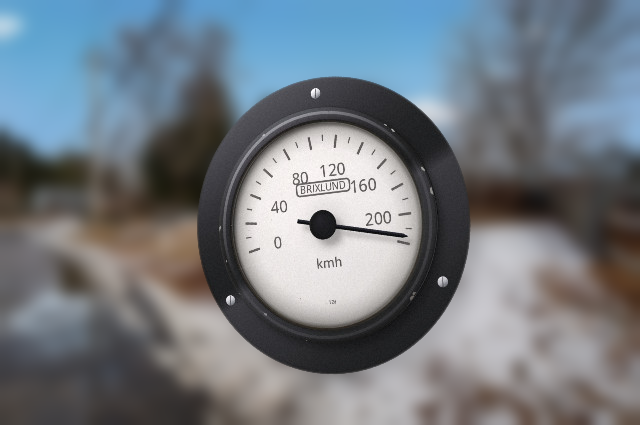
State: 215 km/h
